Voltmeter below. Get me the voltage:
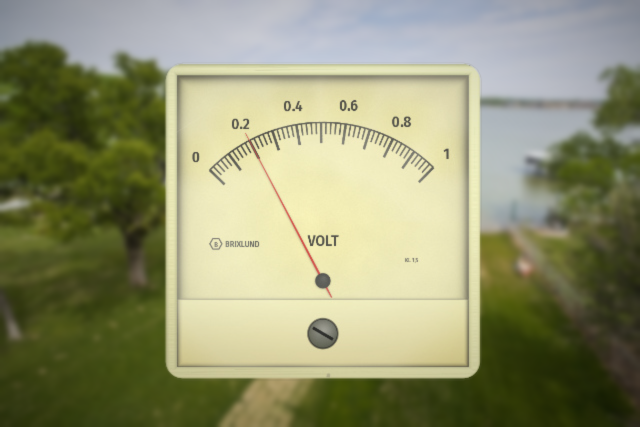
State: 0.2 V
